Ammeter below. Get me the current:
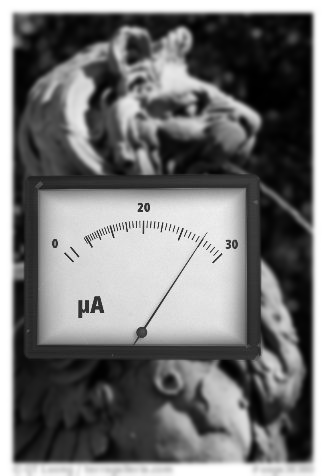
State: 27.5 µA
